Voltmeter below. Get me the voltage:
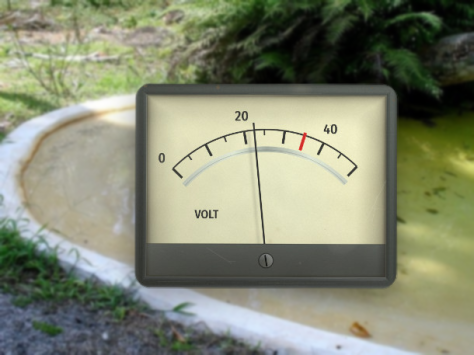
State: 22.5 V
